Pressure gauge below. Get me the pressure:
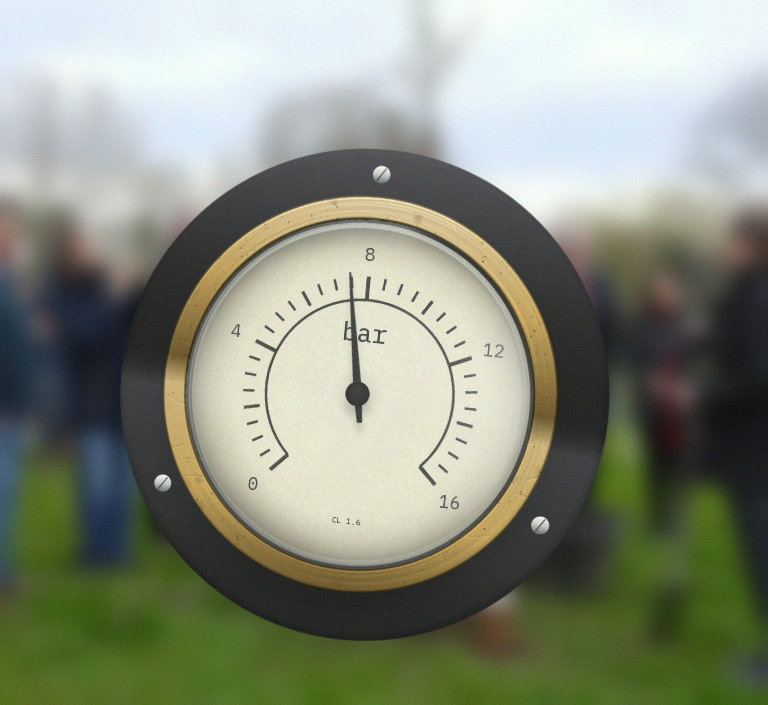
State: 7.5 bar
